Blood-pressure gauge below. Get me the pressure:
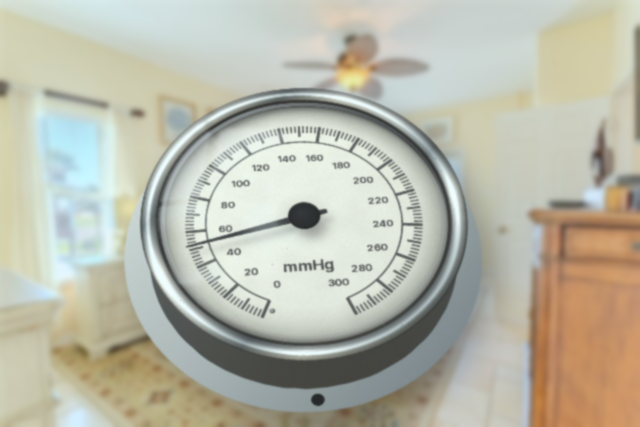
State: 50 mmHg
